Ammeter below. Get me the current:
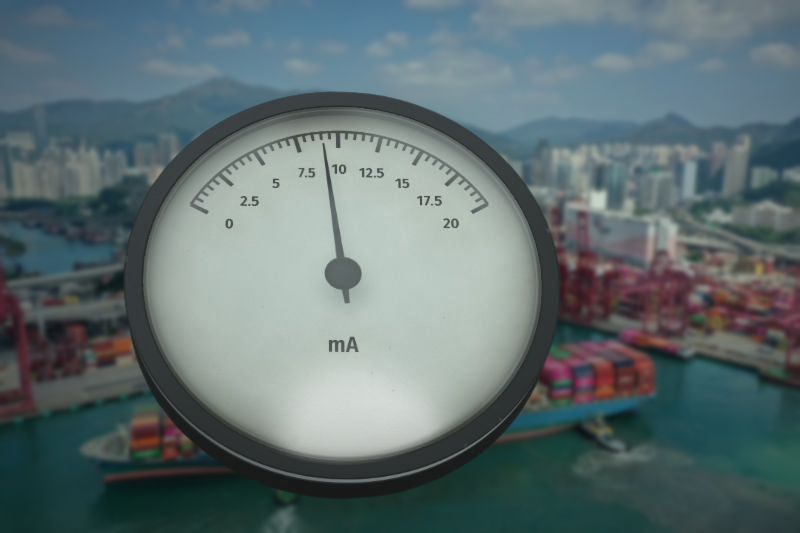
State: 9 mA
